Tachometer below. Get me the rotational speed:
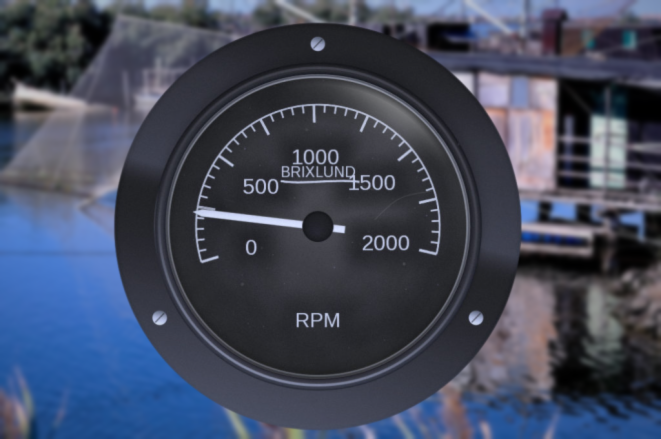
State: 225 rpm
